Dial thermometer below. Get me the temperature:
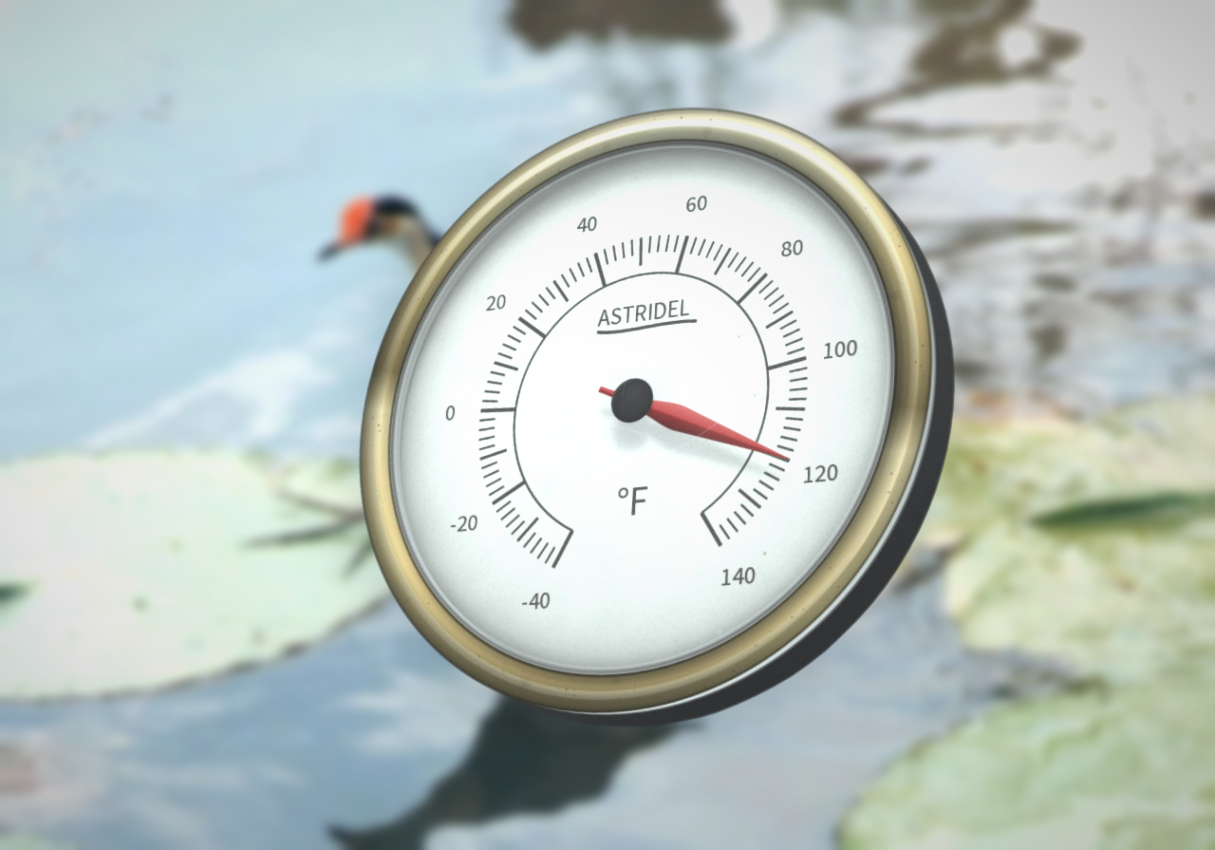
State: 120 °F
